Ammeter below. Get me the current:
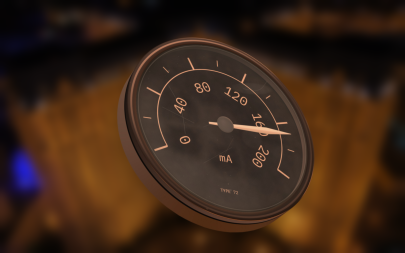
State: 170 mA
